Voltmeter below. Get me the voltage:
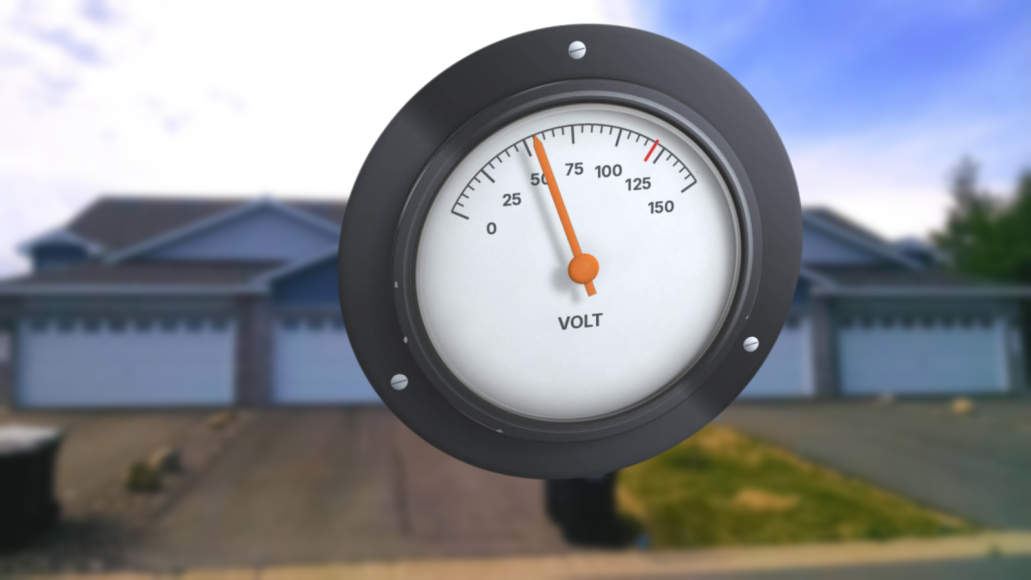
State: 55 V
